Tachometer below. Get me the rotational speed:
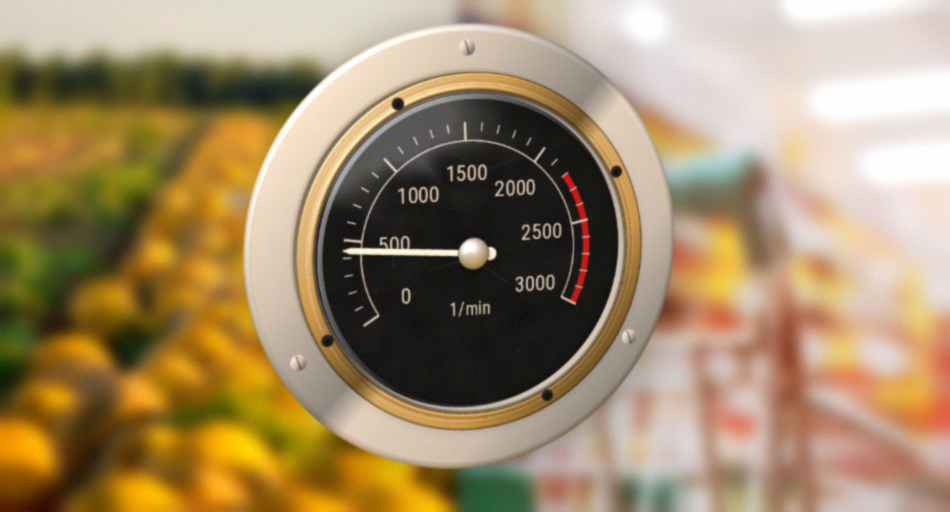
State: 450 rpm
